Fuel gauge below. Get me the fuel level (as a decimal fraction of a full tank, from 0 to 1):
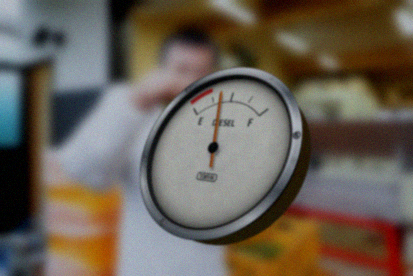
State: 0.375
